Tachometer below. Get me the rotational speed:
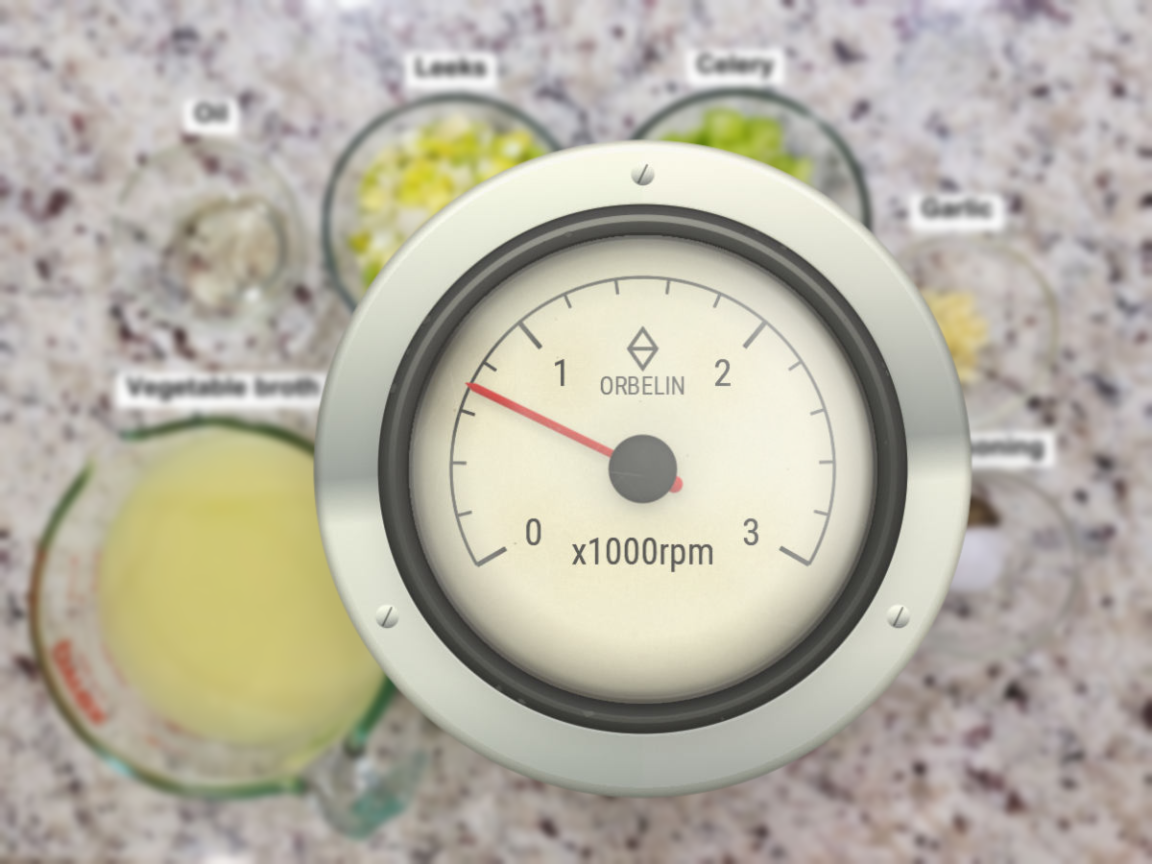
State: 700 rpm
